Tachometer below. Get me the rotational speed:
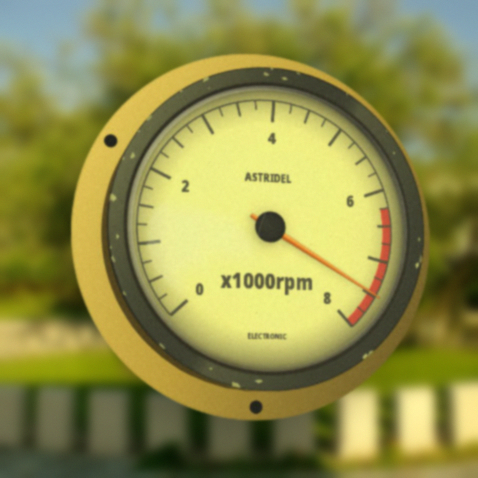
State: 7500 rpm
